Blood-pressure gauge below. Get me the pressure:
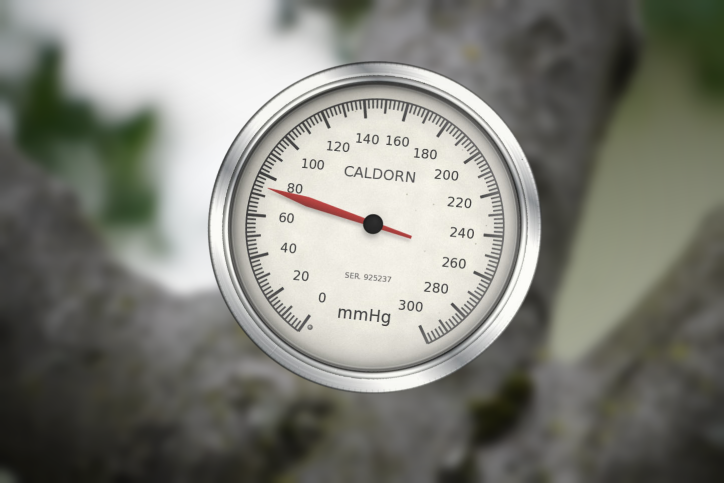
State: 74 mmHg
